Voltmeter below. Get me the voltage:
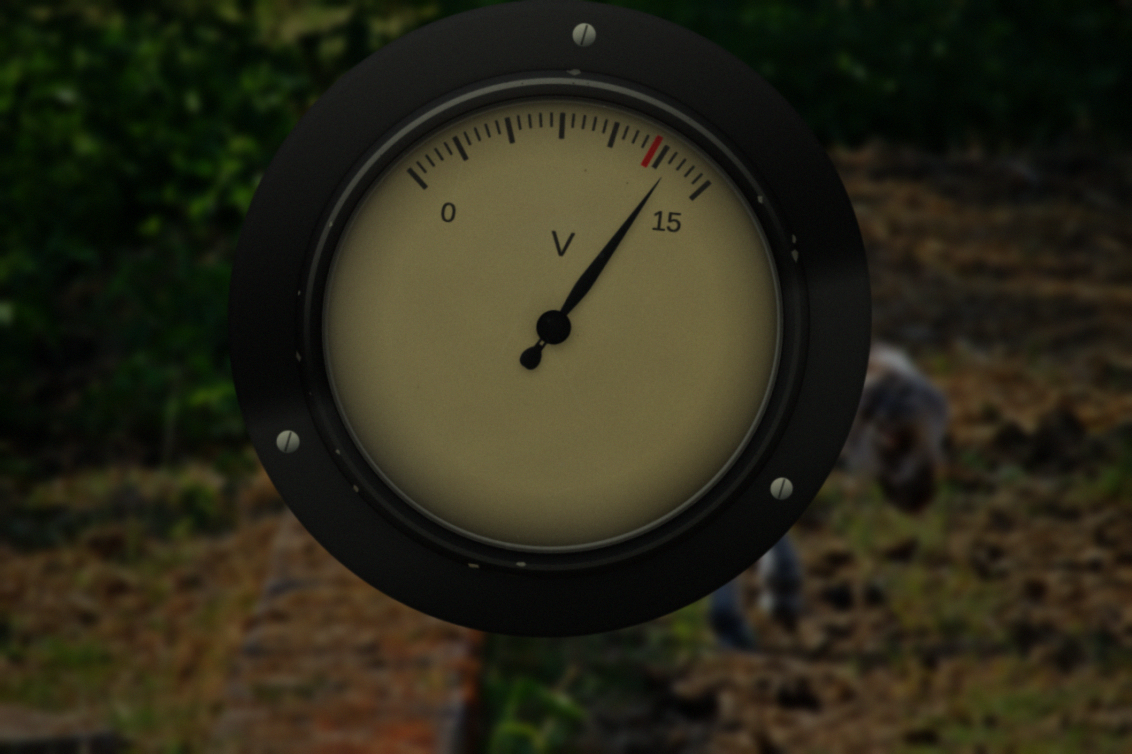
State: 13 V
